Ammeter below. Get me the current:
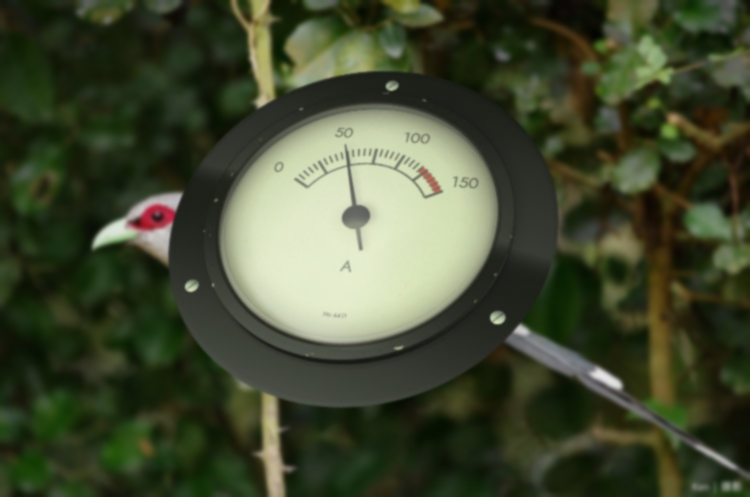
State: 50 A
